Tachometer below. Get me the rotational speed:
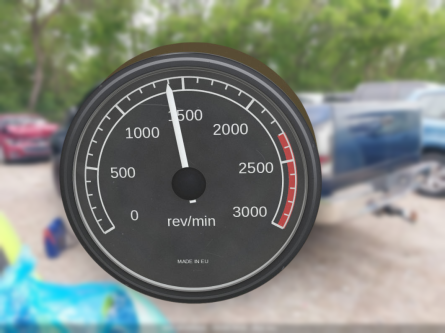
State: 1400 rpm
